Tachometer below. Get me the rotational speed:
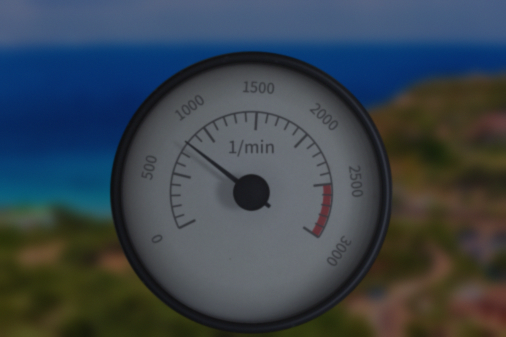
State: 800 rpm
